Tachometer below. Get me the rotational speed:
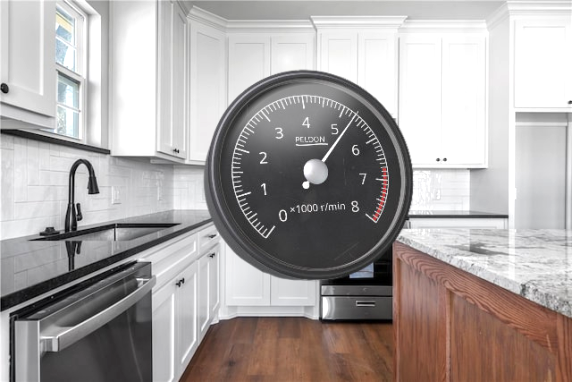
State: 5300 rpm
